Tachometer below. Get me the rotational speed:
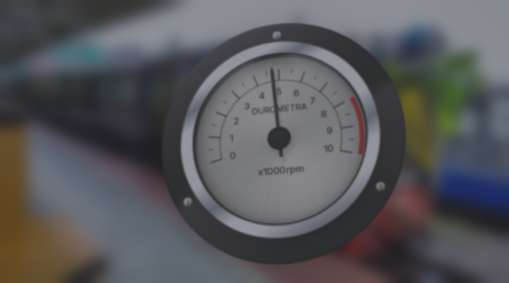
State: 4750 rpm
